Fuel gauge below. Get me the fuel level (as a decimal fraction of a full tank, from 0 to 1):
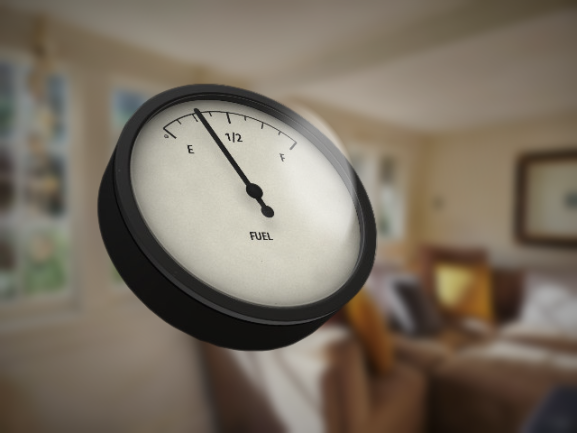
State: 0.25
